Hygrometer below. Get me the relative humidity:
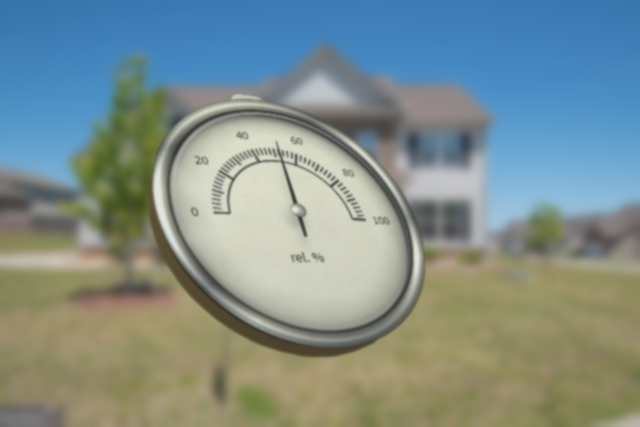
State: 50 %
